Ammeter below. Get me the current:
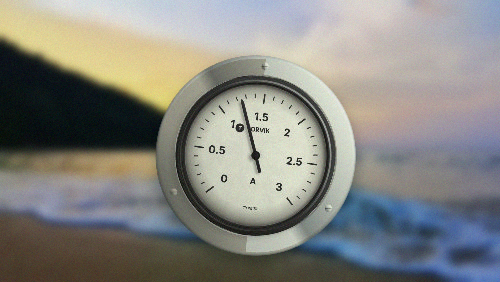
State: 1.25 A
